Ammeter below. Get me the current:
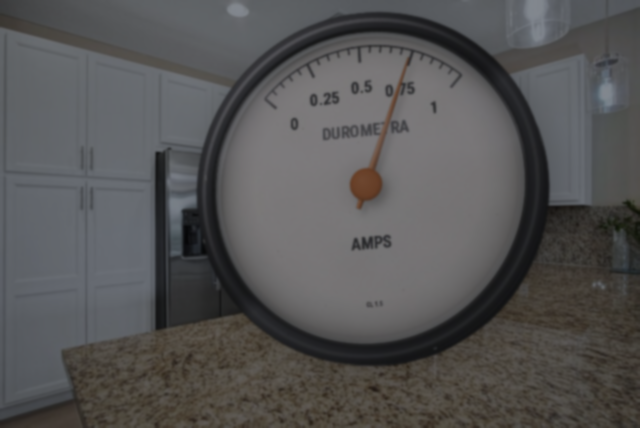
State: 0.75 A
